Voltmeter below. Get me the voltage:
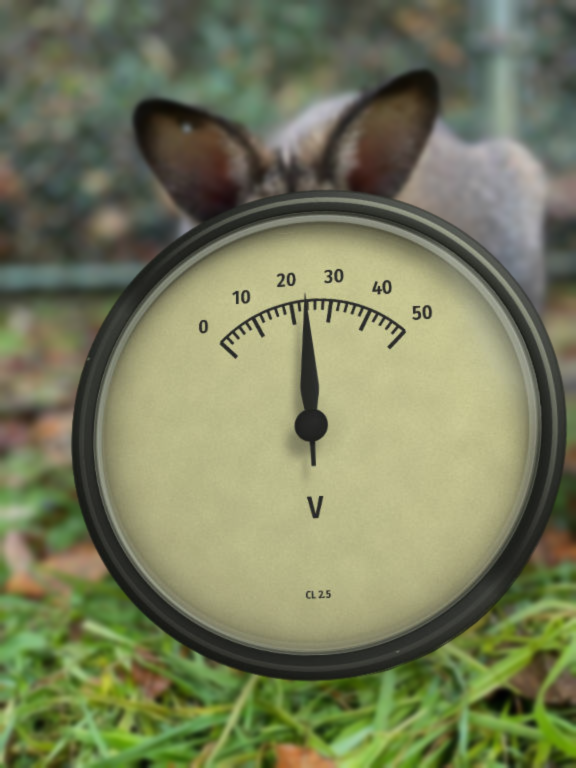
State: 24 V
